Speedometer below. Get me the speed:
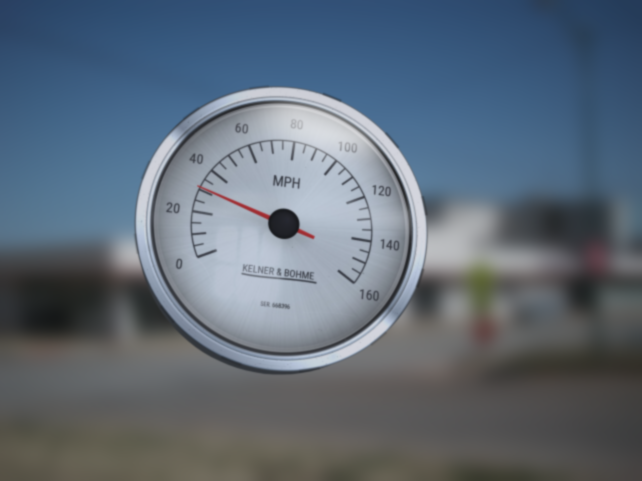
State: 30 mph
